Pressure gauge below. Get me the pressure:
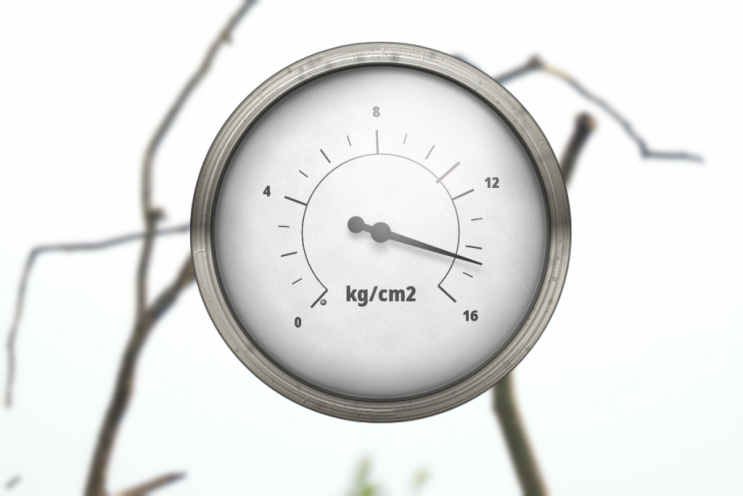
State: 14.5 kg/cm²
